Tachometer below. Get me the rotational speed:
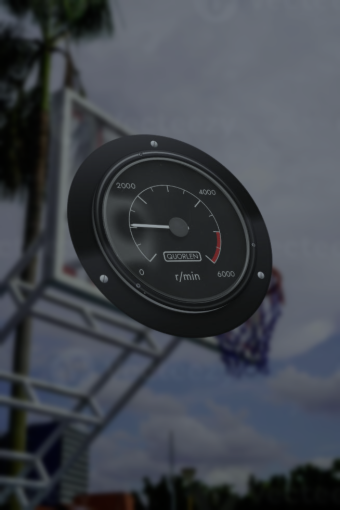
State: 1000 rpm
